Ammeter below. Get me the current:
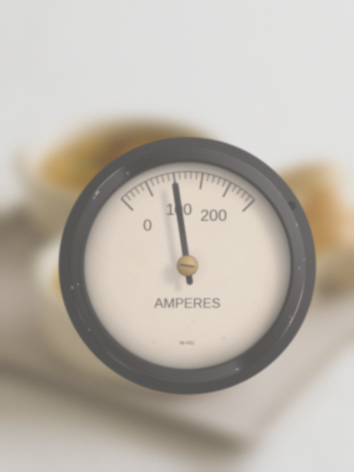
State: 100 A
